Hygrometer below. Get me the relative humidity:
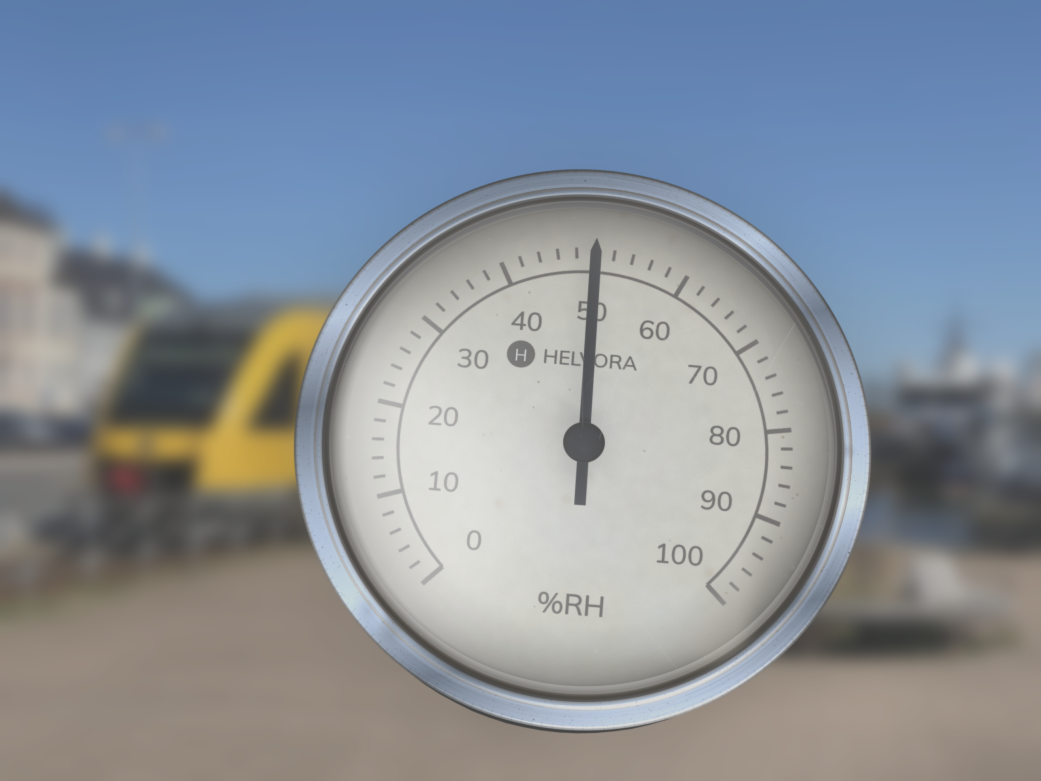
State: 50 %
